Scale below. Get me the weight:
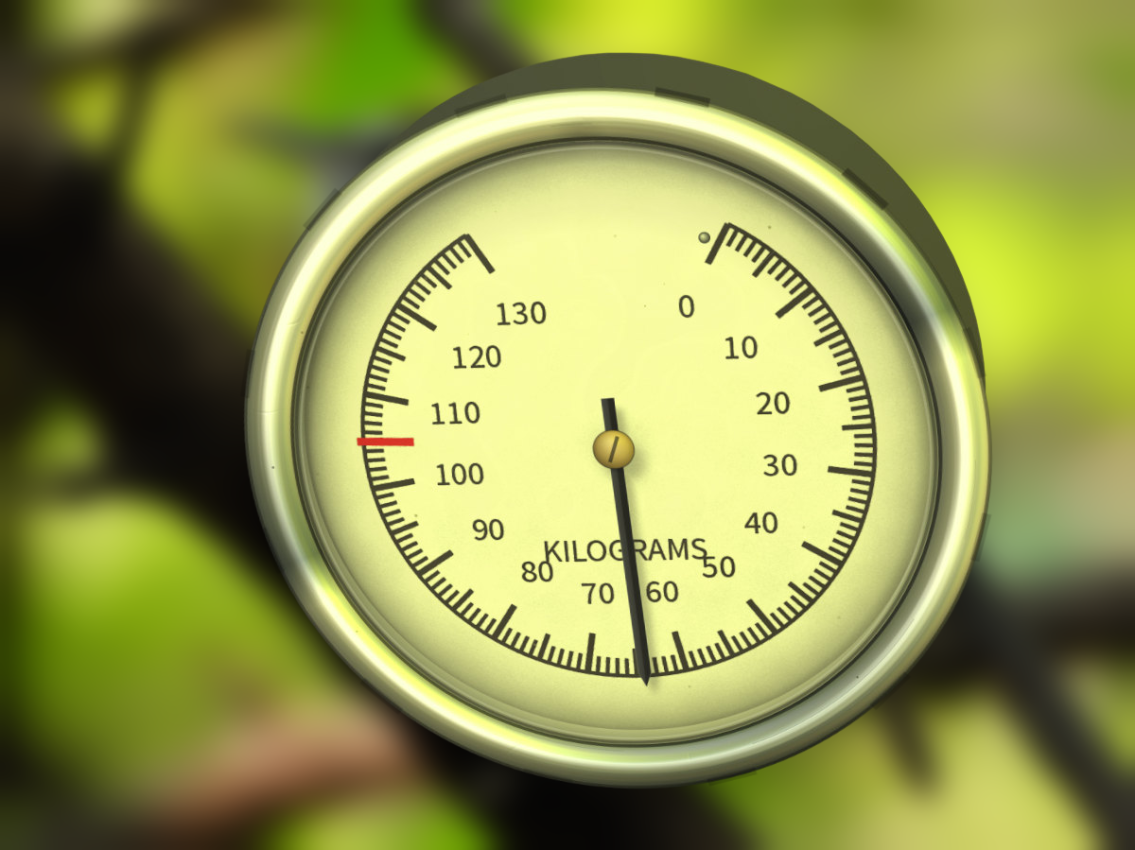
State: 64 kg
